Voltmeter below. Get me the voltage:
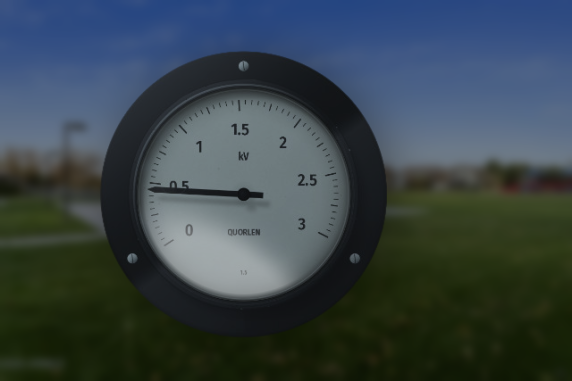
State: 0.45 kV
